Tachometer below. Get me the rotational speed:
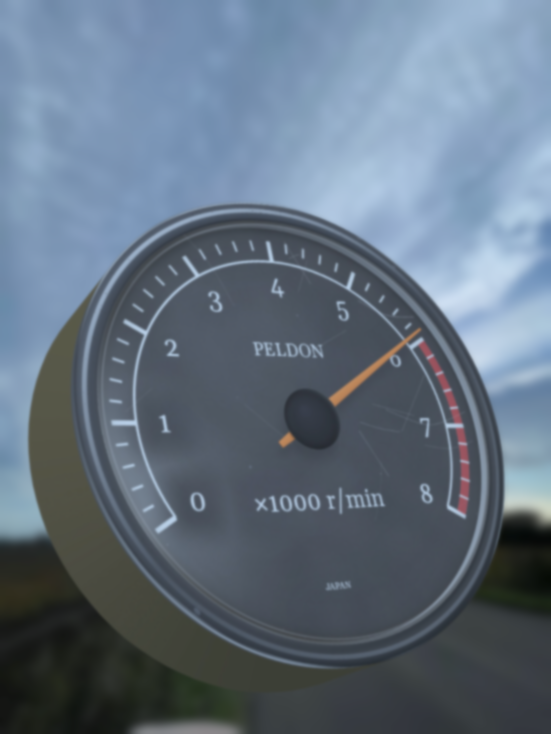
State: 5900 rpm
